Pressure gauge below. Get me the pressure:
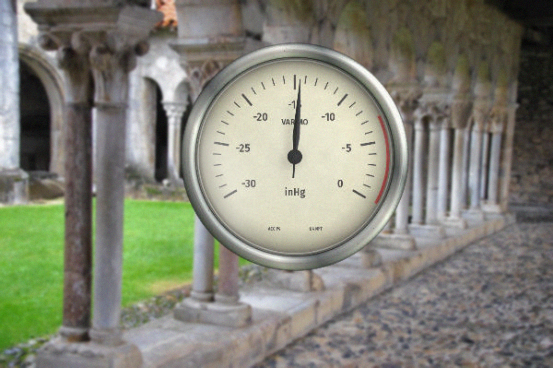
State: -14.5 inHg
